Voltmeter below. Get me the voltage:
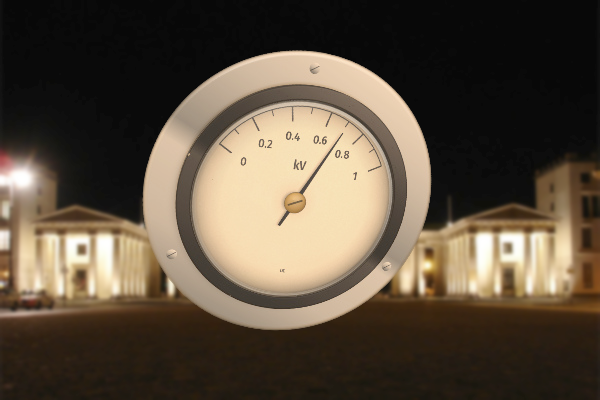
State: 0.7 kV
